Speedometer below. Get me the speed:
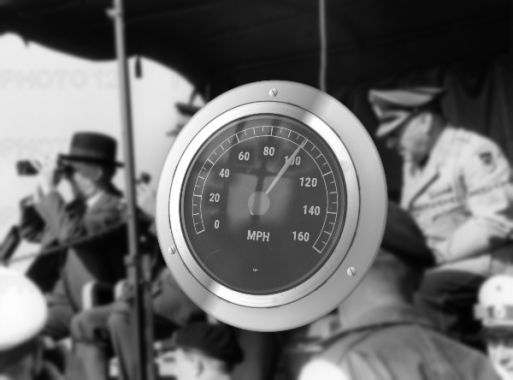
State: 100 mph
